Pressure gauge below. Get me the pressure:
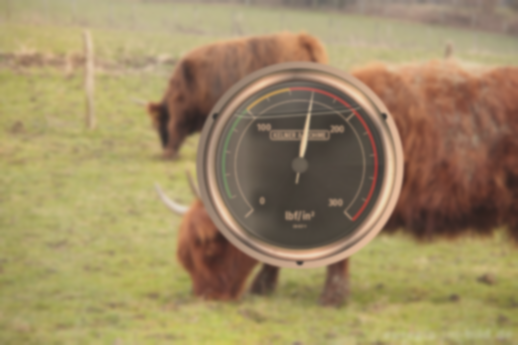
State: 160 psi
